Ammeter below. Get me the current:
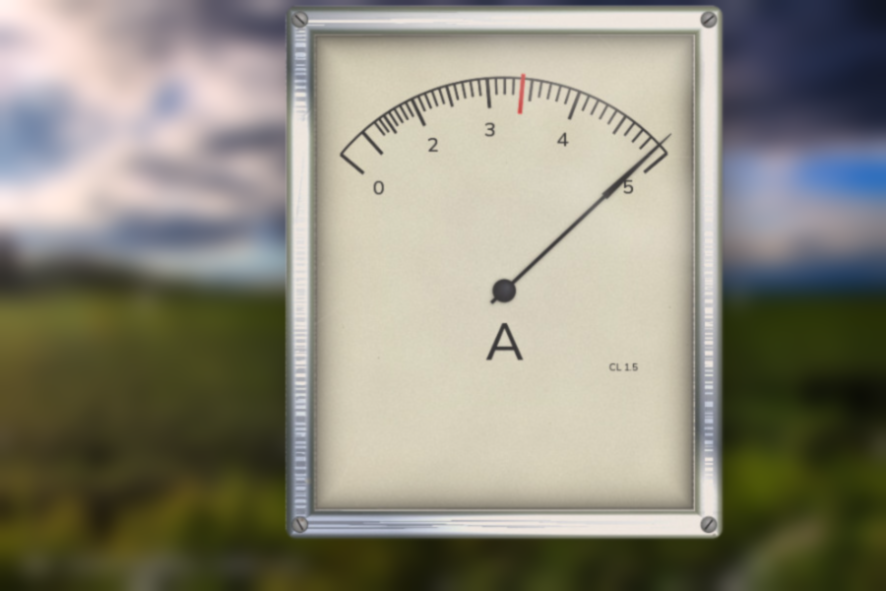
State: 4.9 A
